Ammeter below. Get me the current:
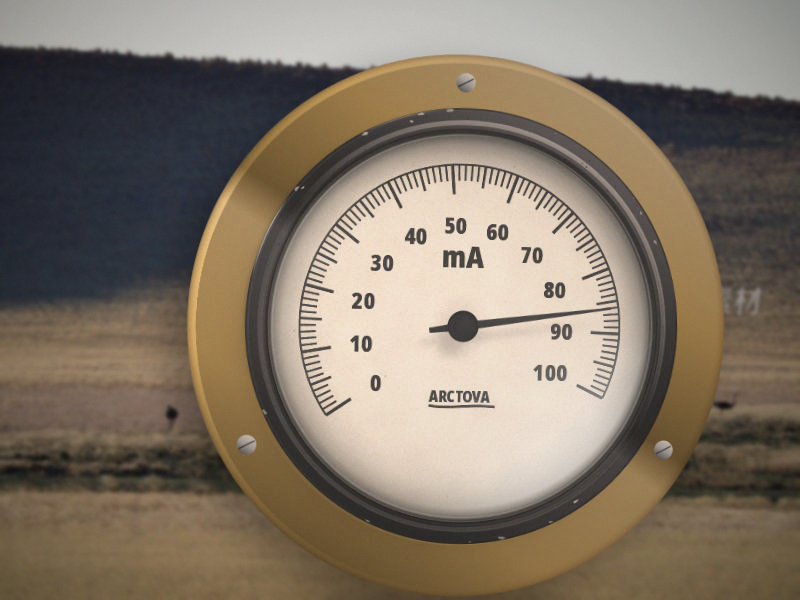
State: 86 mA
